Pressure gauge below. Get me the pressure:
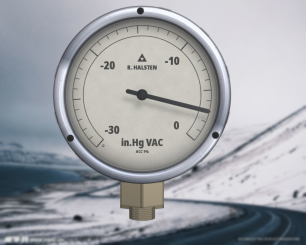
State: -3 inHg
